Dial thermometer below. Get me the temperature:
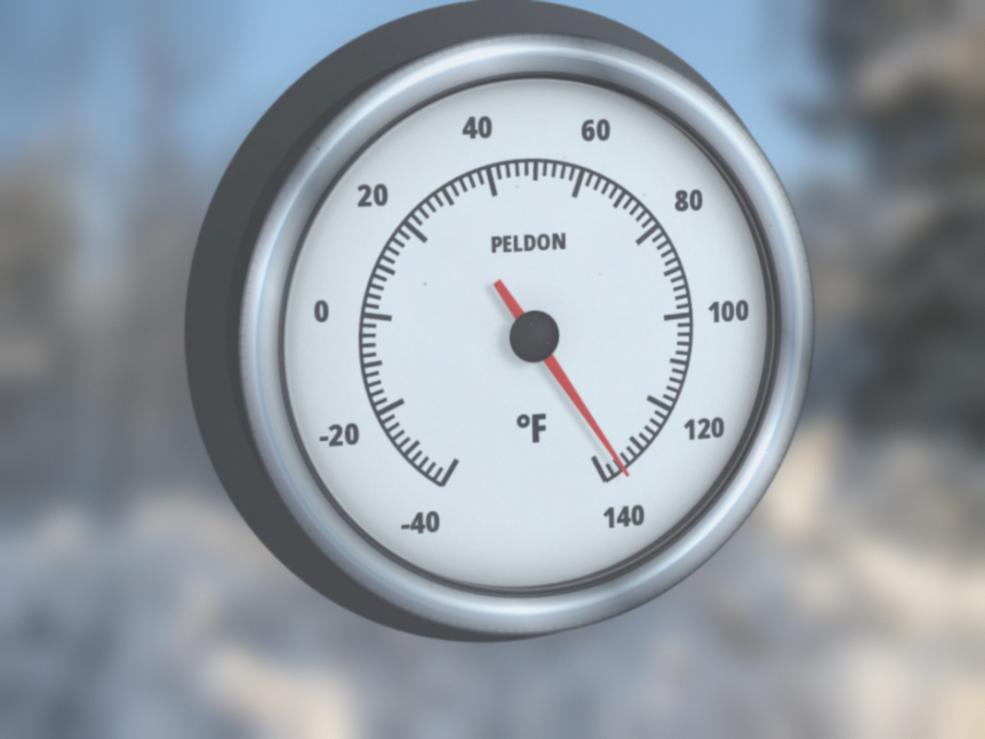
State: 136 °F
